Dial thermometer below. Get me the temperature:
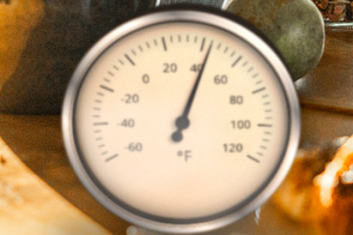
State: 44 °F
